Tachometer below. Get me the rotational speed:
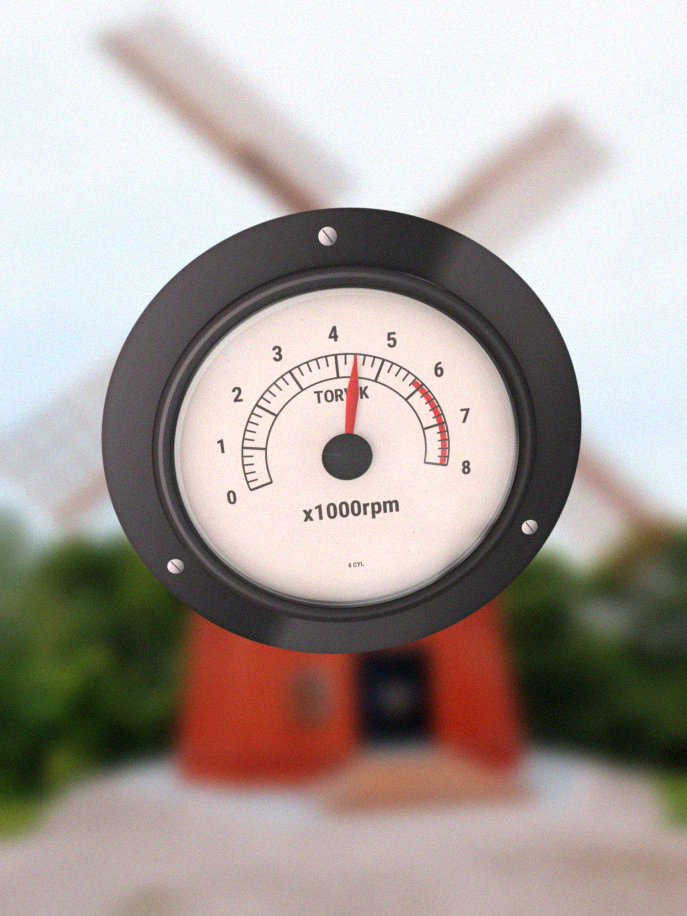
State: 4400 rpm
